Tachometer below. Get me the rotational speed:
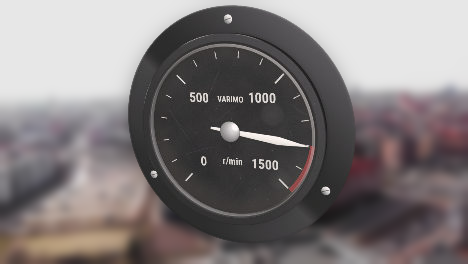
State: 1300 rpm
